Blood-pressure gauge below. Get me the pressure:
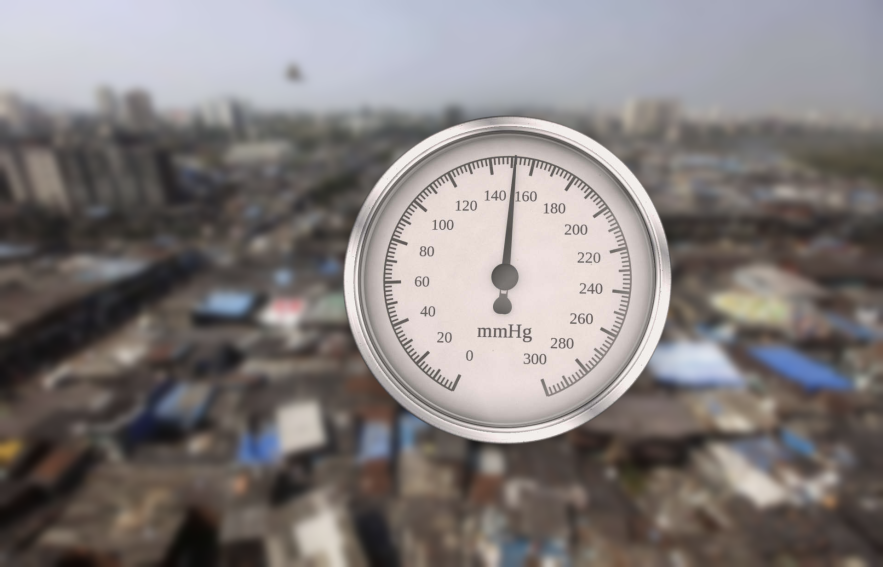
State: 152 mmHg
